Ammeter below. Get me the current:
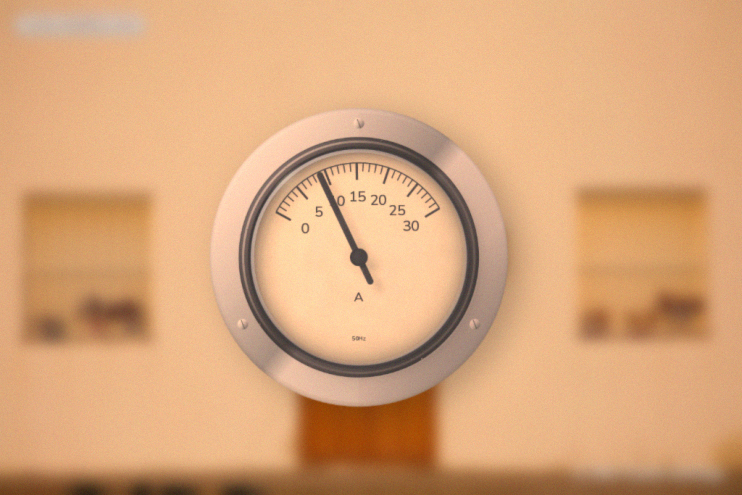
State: 9 A
